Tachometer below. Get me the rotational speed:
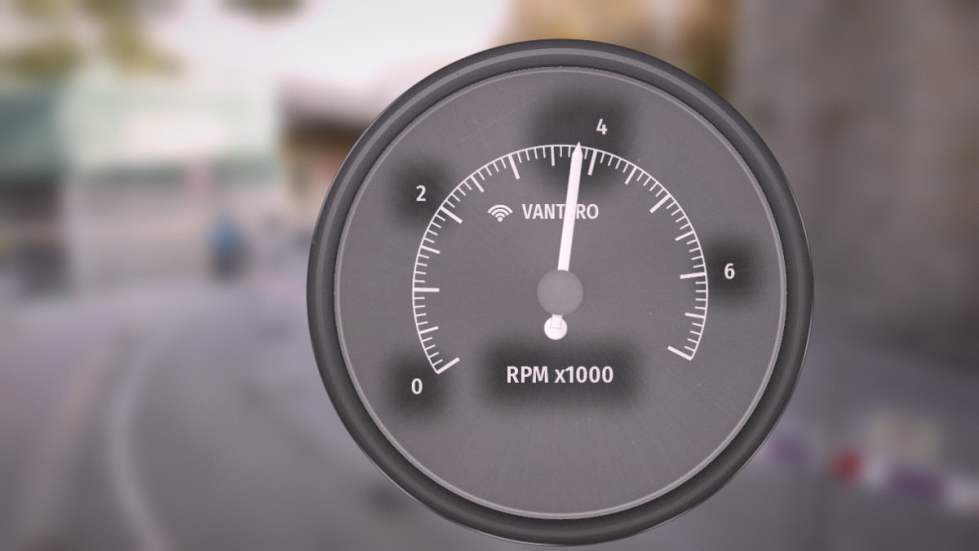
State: 3800 rpm
